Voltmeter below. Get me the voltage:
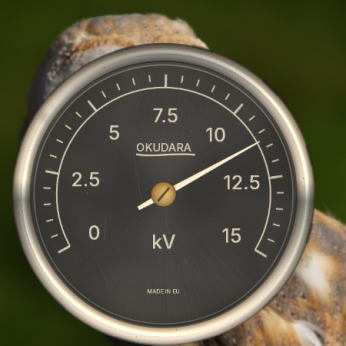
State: 11.25 kV
